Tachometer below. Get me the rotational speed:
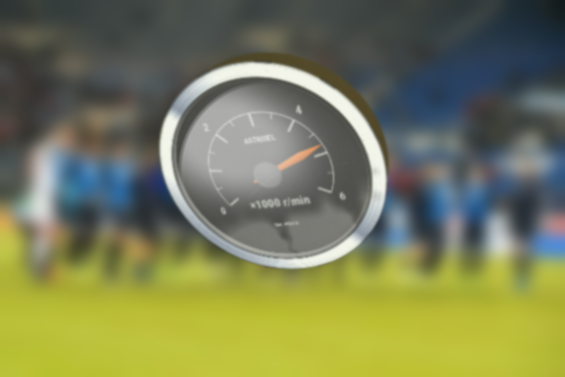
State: 4750 rpm
